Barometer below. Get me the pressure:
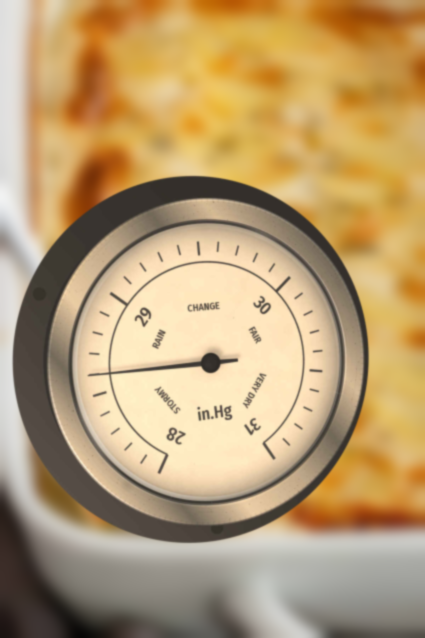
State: 28.6 inHg
